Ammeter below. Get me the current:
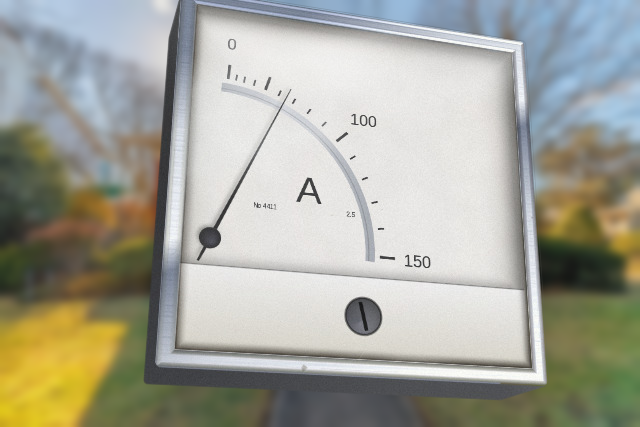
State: 65 A
